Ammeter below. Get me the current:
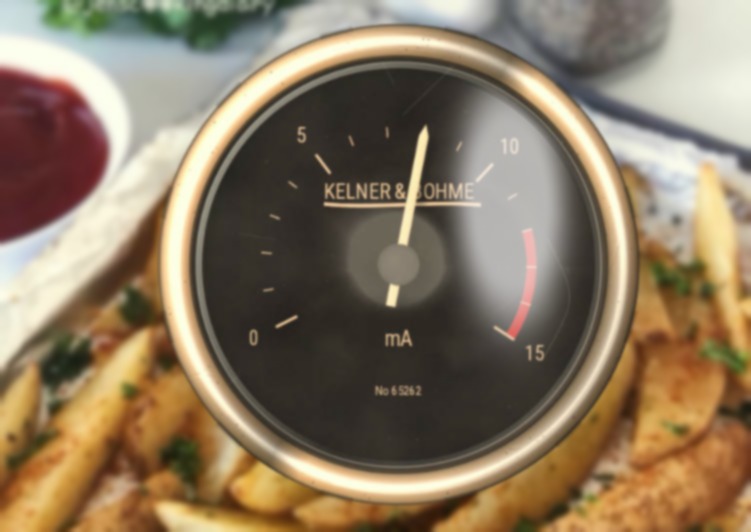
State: 8 mA
